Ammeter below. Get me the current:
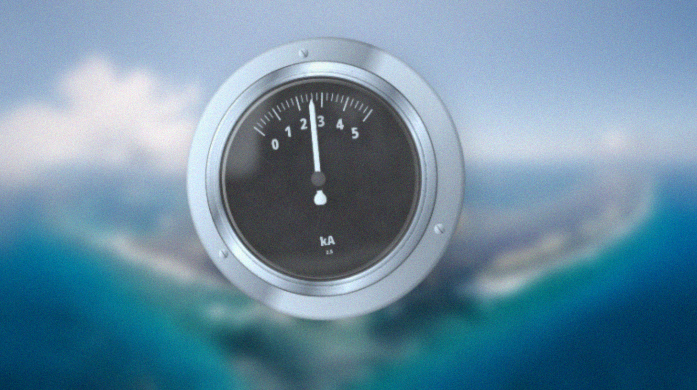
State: 2.6 kA
